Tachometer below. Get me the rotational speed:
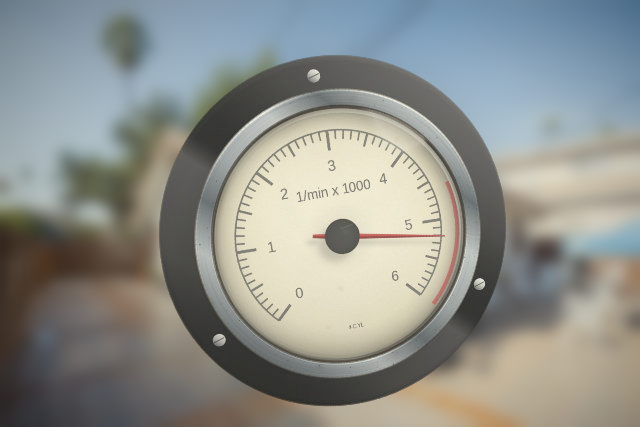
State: 5200 rpm
